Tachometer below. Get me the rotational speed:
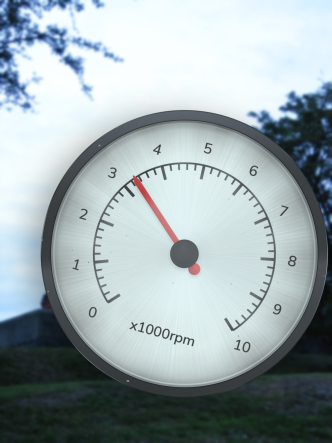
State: 3300 rpm
